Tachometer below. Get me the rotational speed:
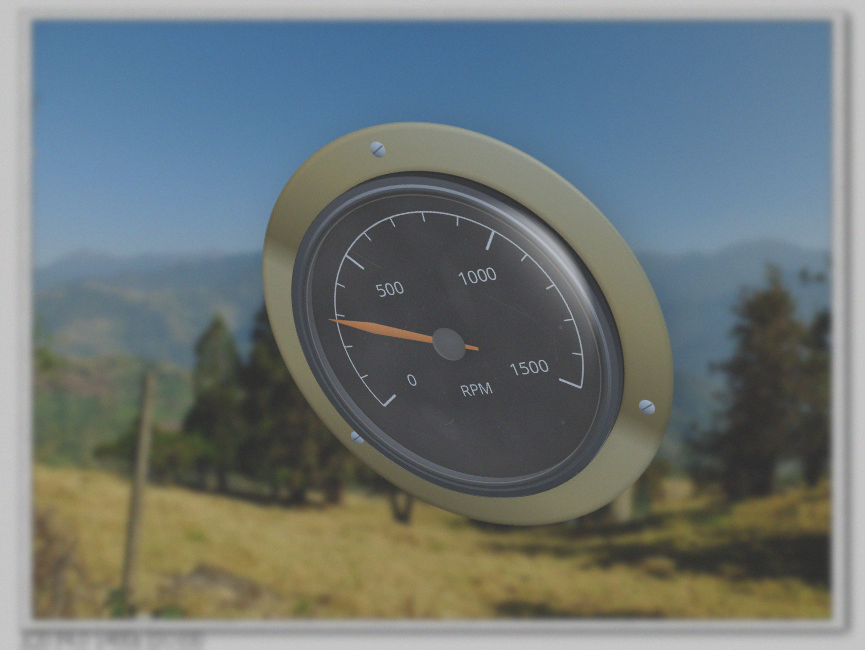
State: 300 rpm
